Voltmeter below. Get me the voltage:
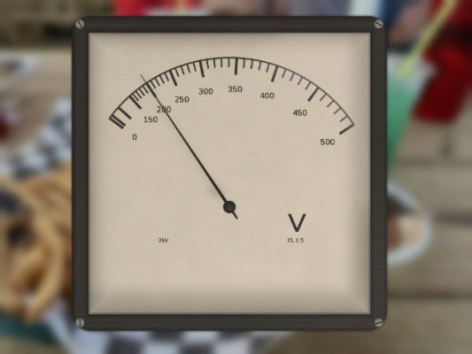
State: 200 V
